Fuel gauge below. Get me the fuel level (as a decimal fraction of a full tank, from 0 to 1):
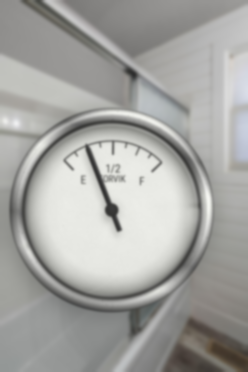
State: 0.25
